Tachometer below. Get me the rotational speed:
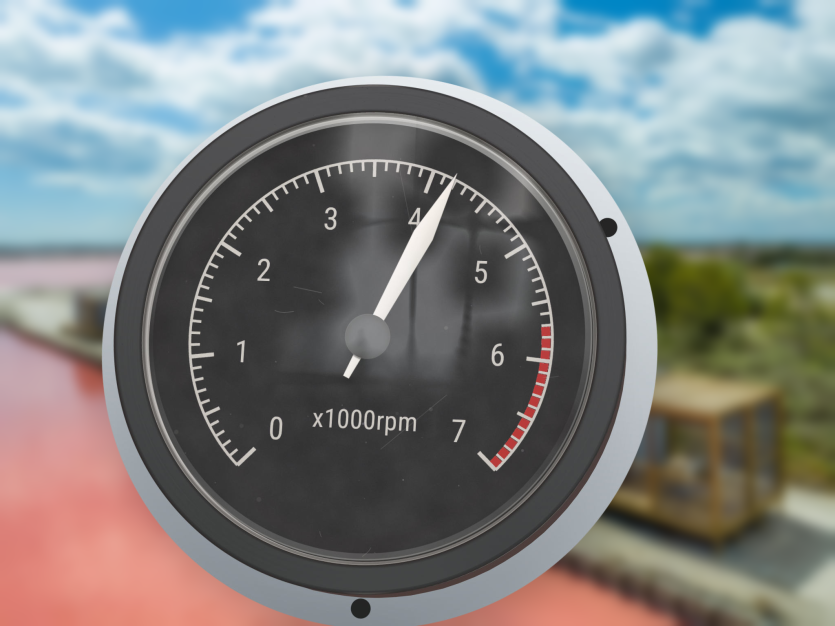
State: 4200 rpm
